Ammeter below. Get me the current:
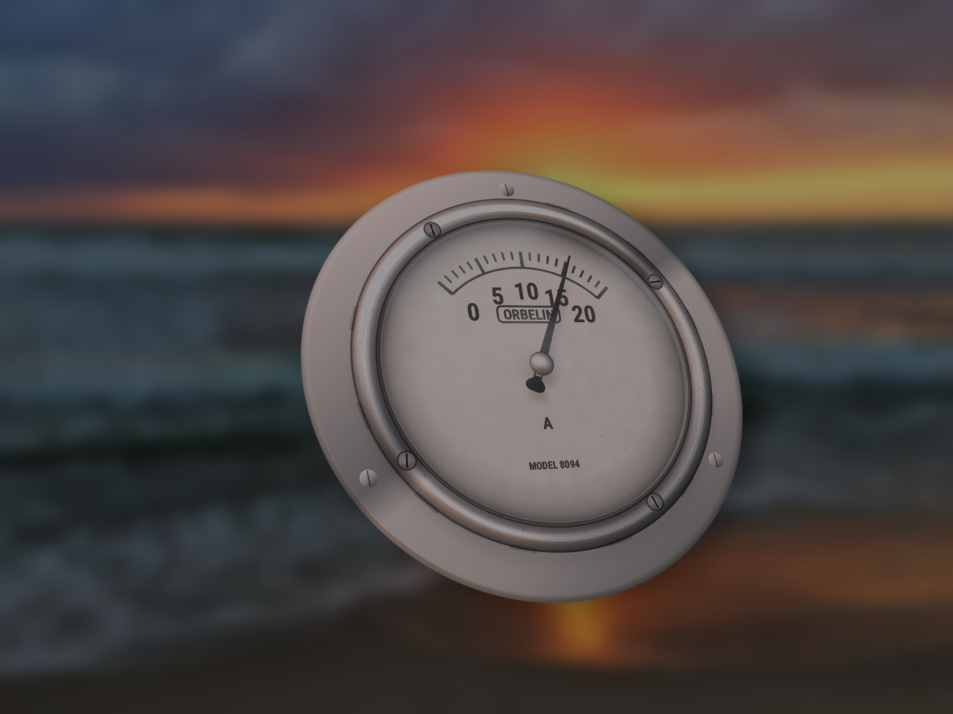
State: 15 A
